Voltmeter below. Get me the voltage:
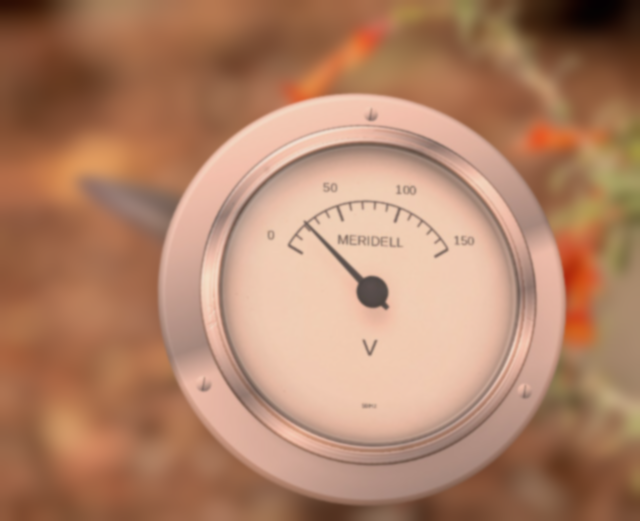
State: 20 V
